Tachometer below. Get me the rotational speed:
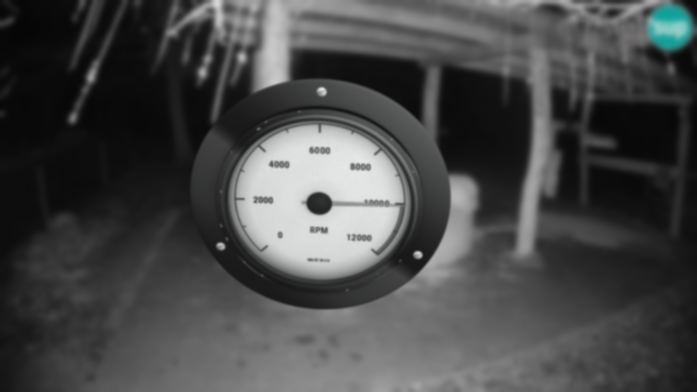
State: 10000 rpm
